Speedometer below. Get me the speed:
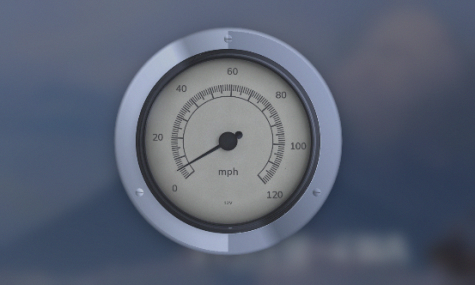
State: 5 mph
